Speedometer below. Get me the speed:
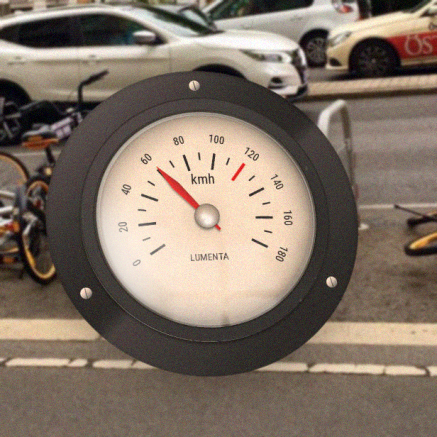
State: 60 km/h
